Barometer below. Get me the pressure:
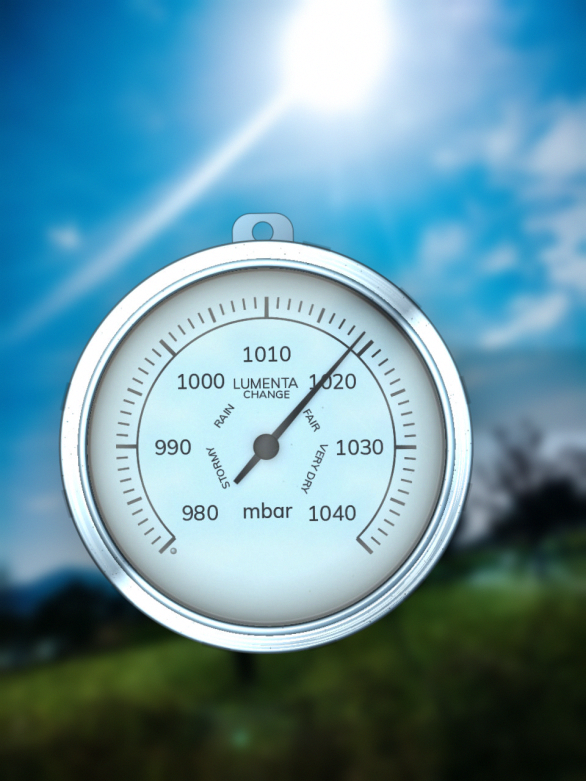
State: 1019 mbar
